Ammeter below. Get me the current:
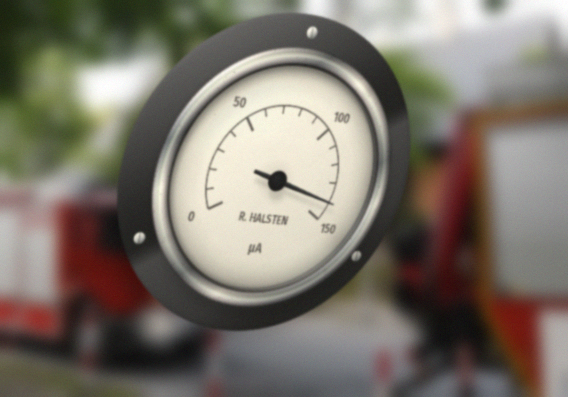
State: 140 µA
